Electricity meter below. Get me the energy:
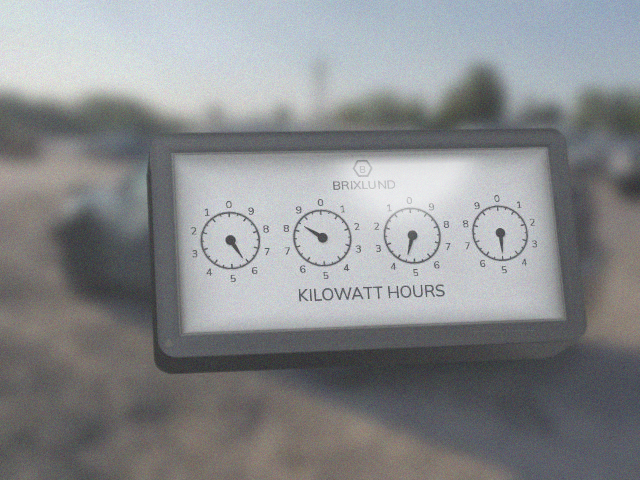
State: 5845 kWh
